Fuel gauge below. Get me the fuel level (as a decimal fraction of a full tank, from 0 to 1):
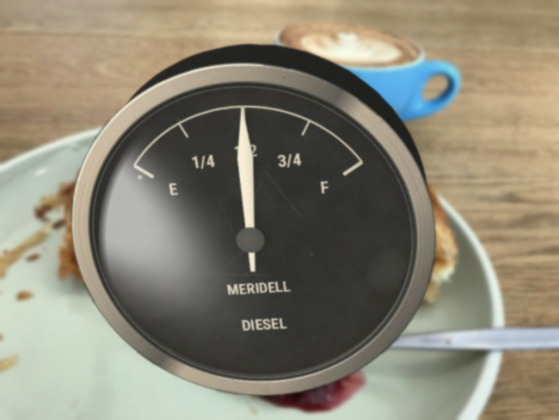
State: 0.5
